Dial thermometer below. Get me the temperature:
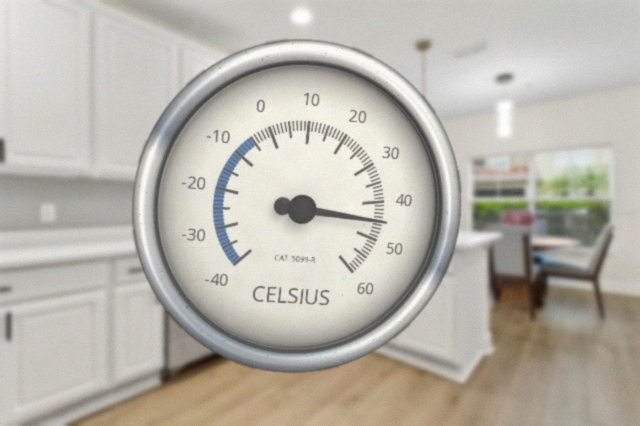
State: 45 °C
